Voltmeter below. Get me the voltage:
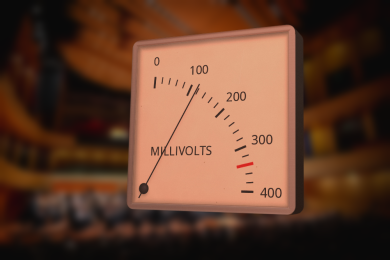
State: 120 mV
